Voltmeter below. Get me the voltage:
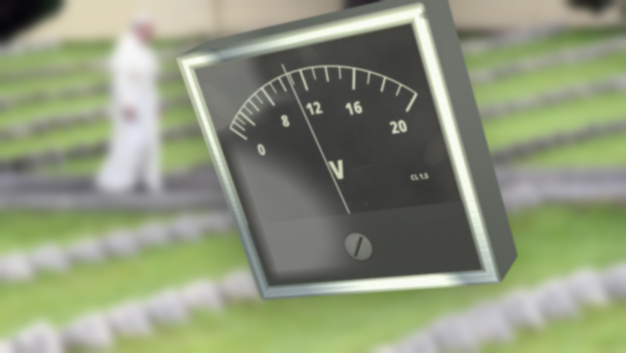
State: 11 V
